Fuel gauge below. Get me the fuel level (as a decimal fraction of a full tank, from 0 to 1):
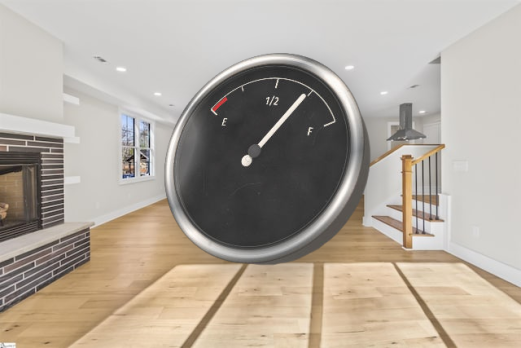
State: 0.75
